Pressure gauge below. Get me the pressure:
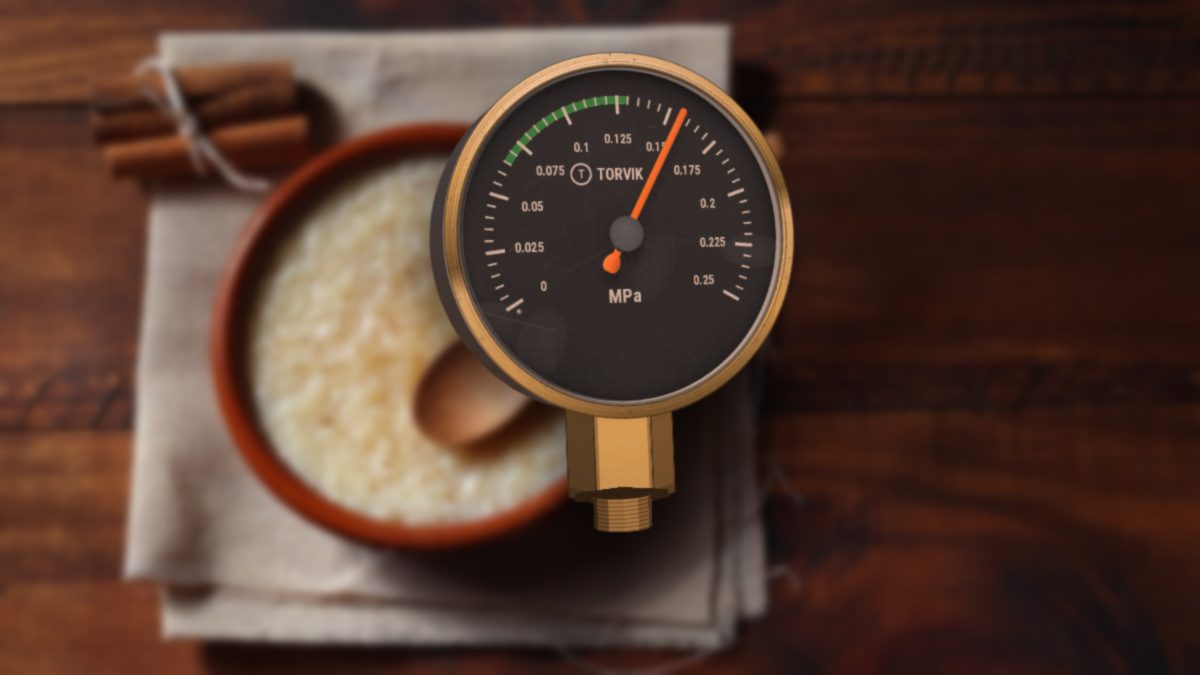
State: 0.155 MPa
